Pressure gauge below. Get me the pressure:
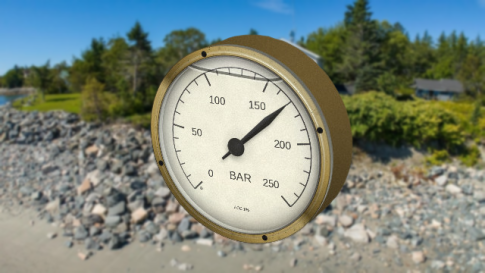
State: 170 bar
